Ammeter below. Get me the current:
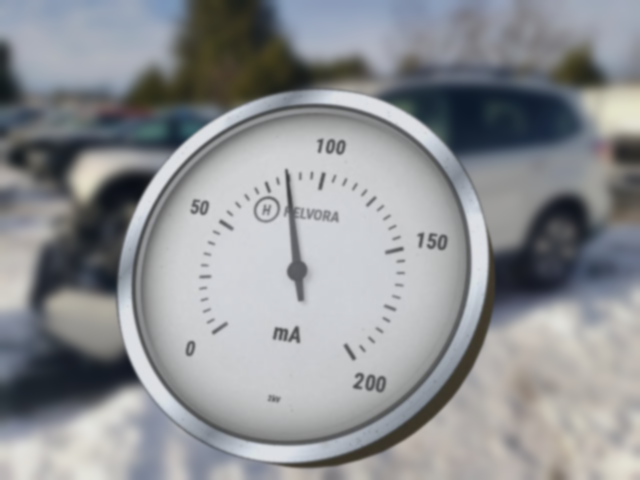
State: 85 mA
